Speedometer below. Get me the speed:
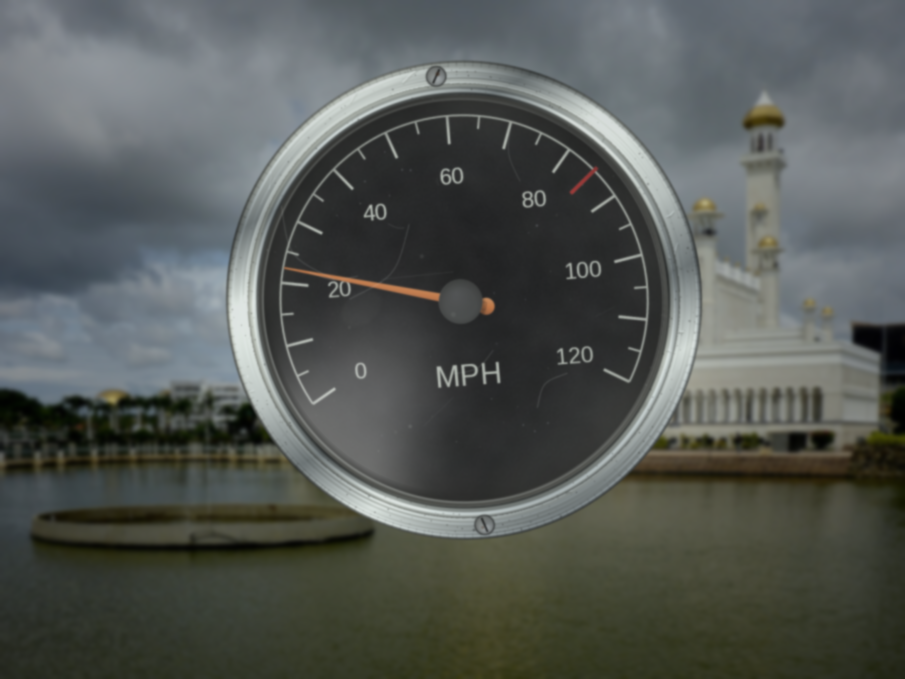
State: 22.5 mph
